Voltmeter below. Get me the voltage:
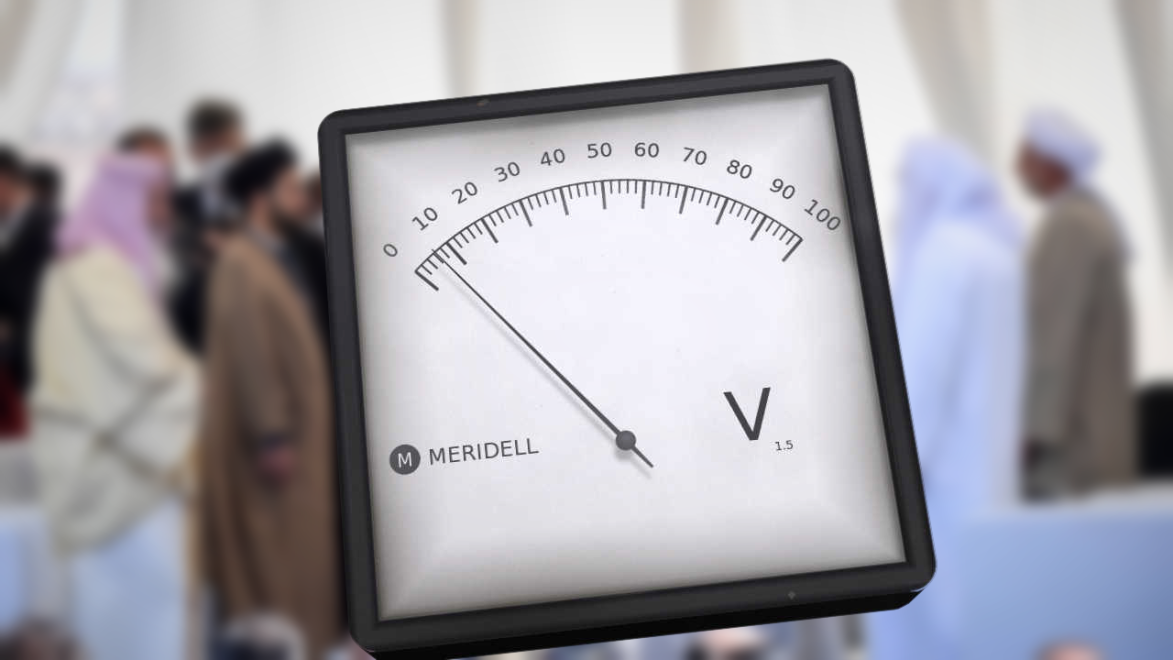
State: 6 V
